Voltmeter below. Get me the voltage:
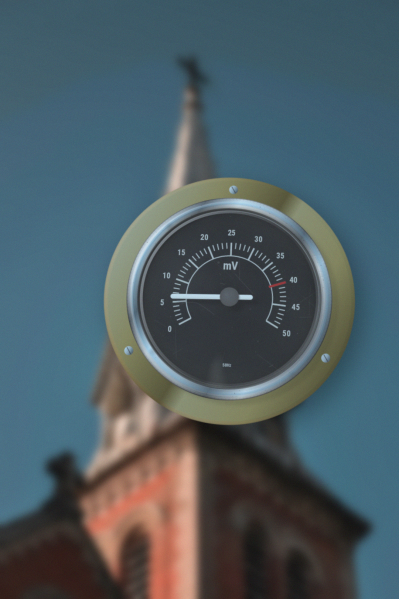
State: 6 mV
